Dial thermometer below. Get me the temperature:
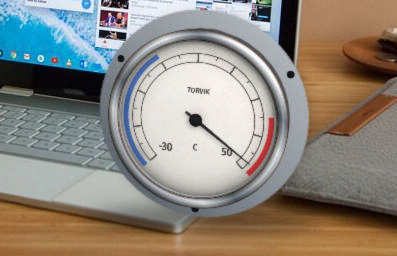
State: 47.5 °C
